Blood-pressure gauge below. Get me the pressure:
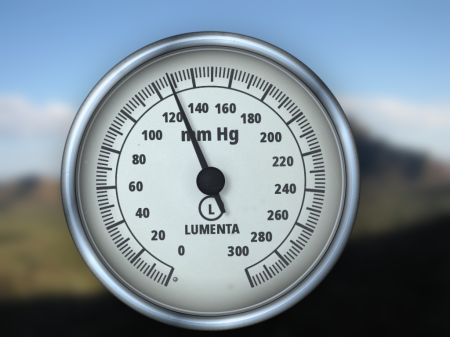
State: 128 mmHg
